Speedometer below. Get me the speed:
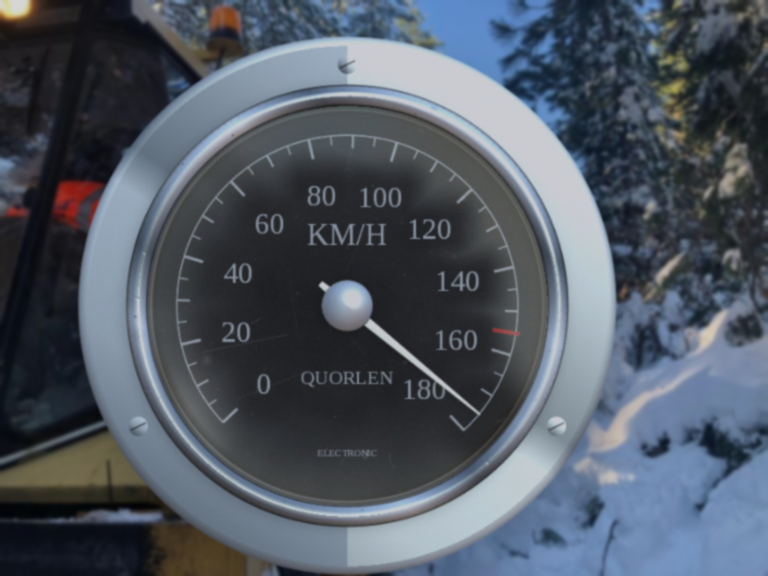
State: 175 km/h
